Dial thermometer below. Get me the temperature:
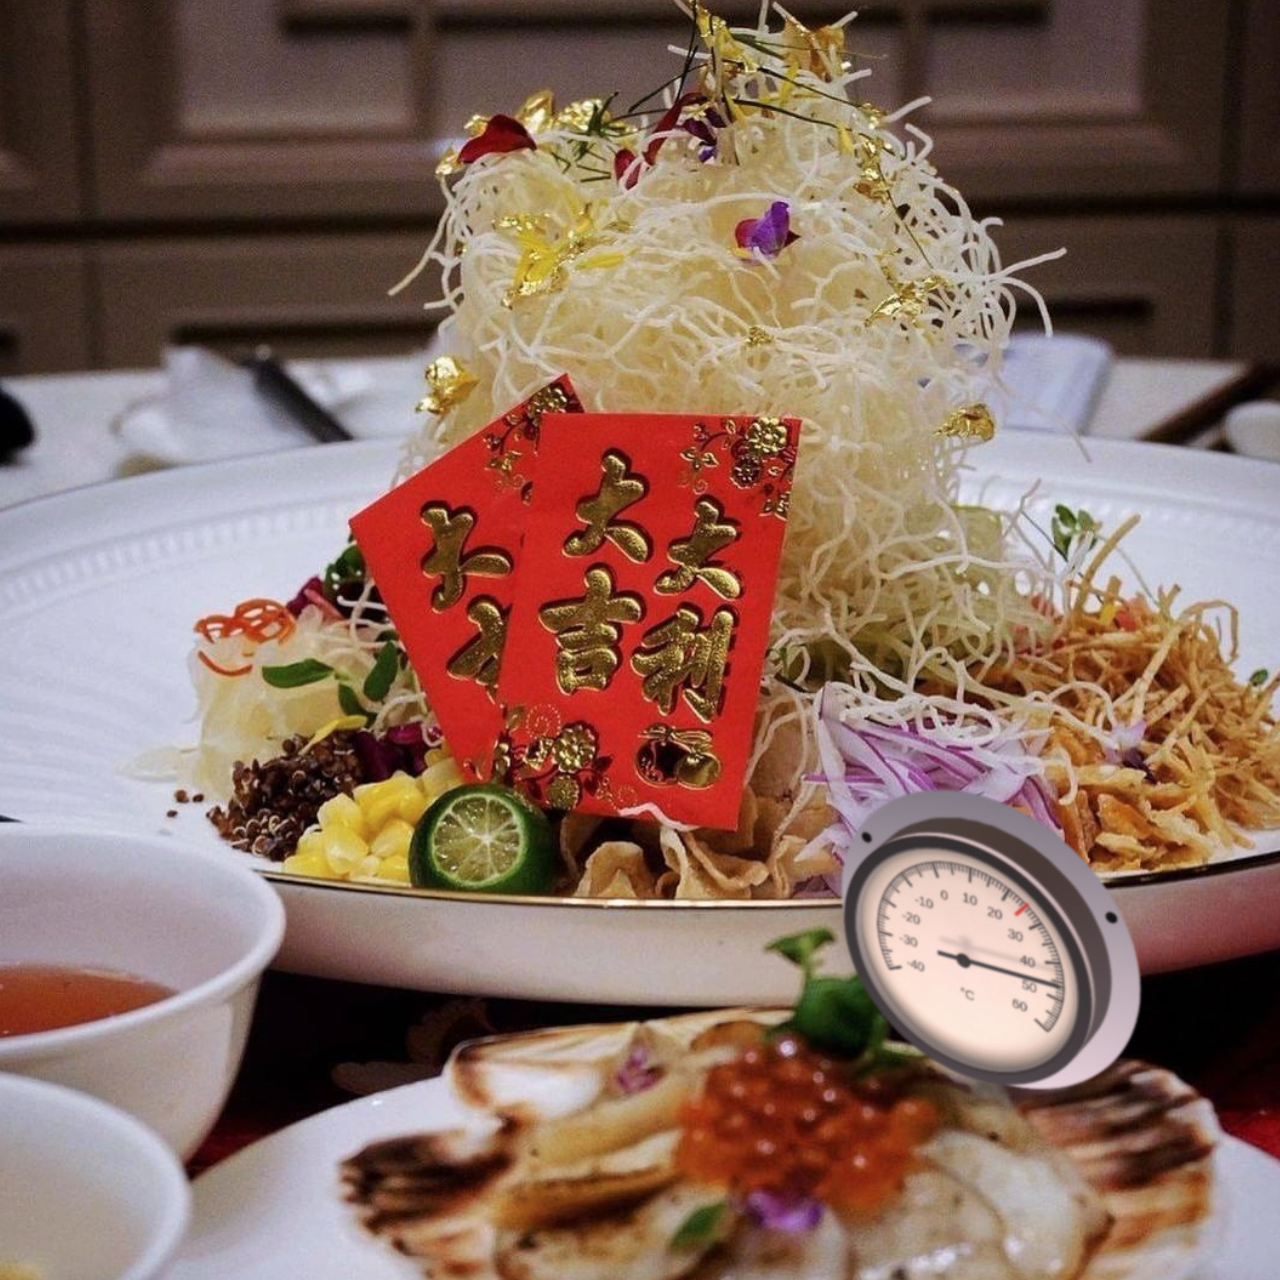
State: 45 °C
